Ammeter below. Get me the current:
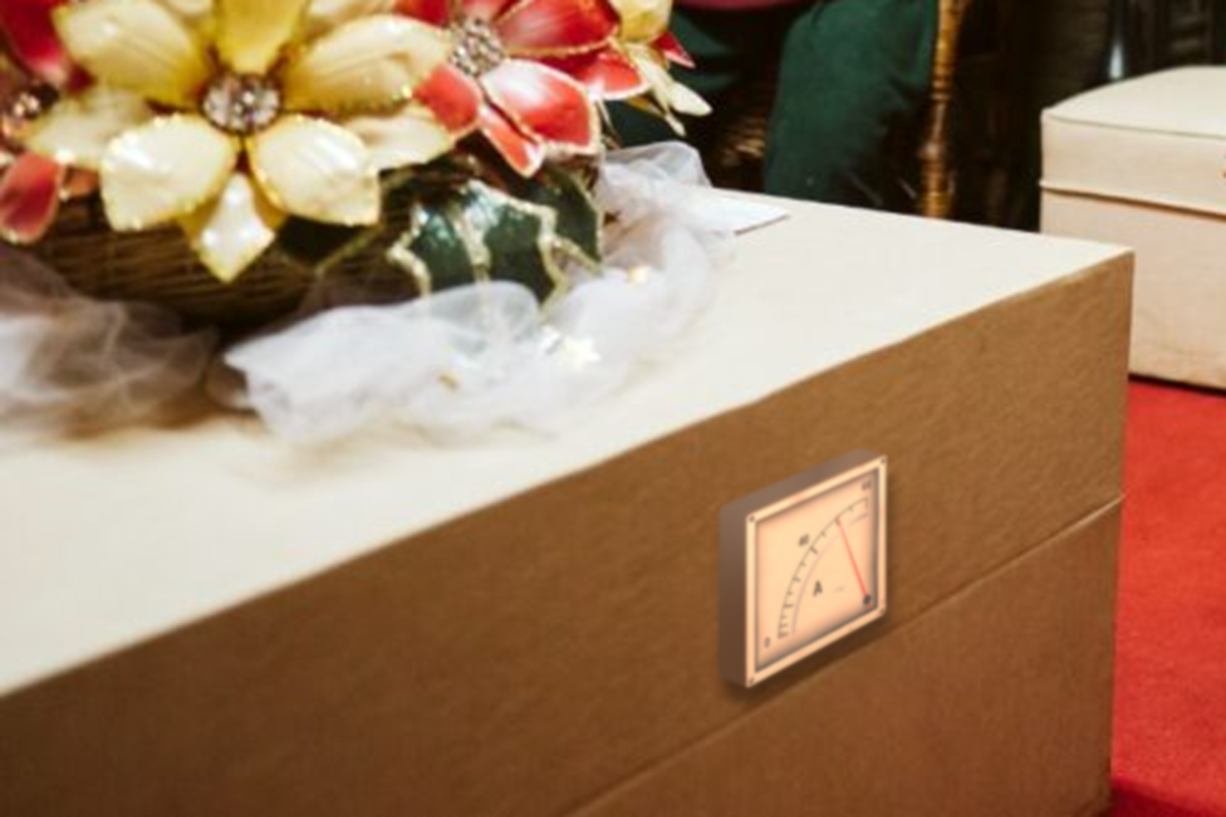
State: 50 A
